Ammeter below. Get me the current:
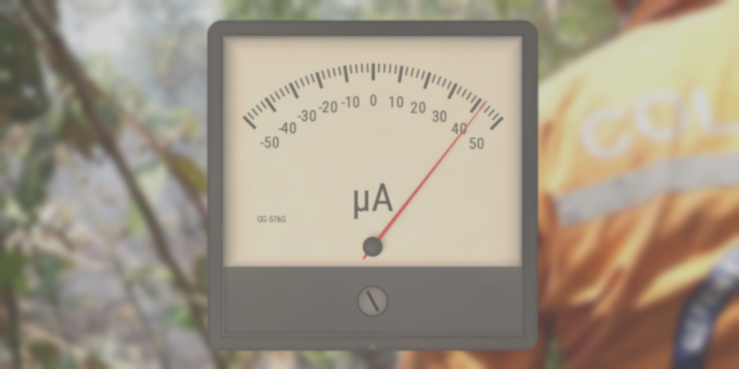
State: 42 µA
